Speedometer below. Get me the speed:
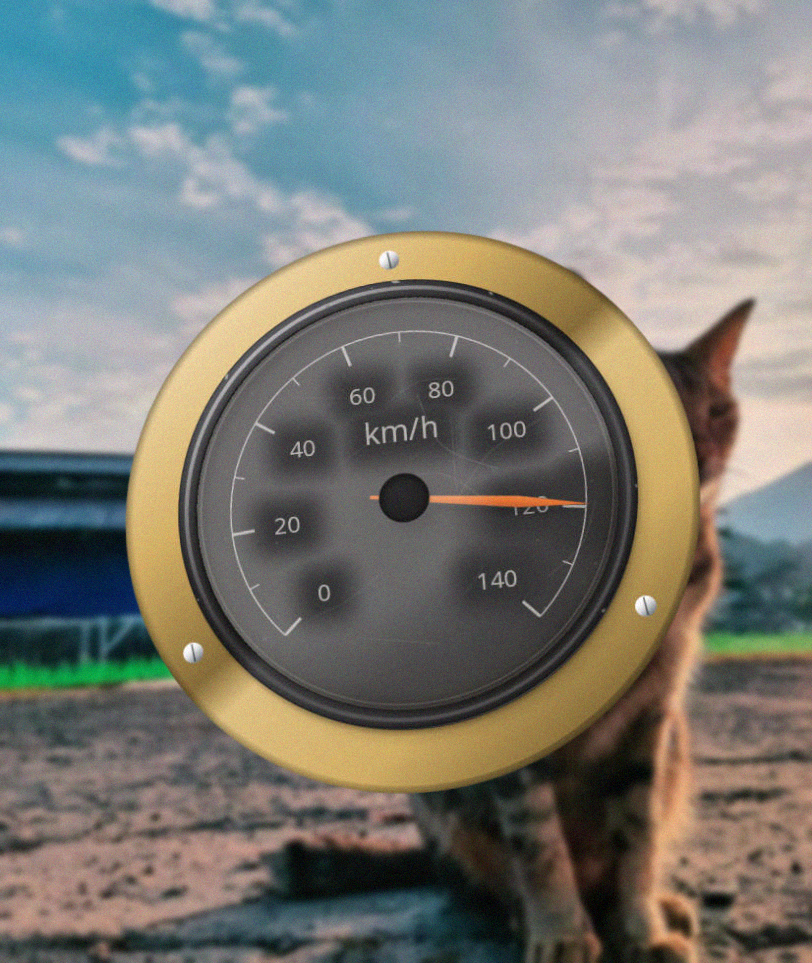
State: 120 km/h
